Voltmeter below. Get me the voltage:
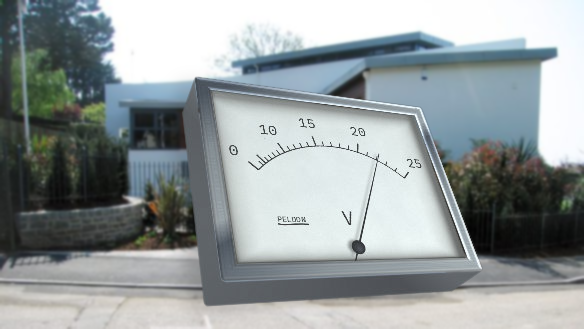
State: 22 V
